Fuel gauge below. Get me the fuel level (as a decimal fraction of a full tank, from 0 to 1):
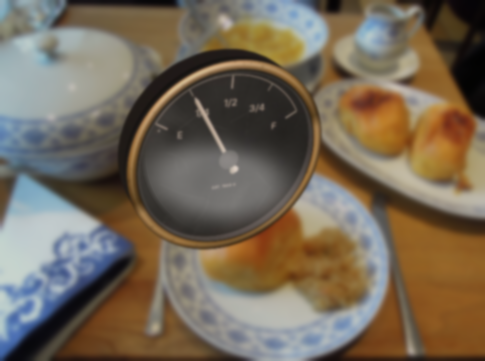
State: 0.25
